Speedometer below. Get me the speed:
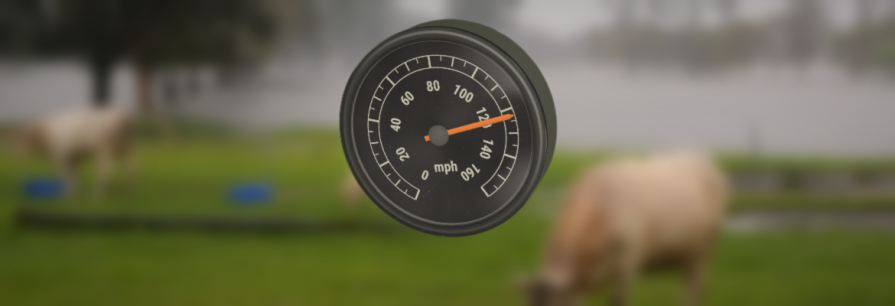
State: 122.5 mph
